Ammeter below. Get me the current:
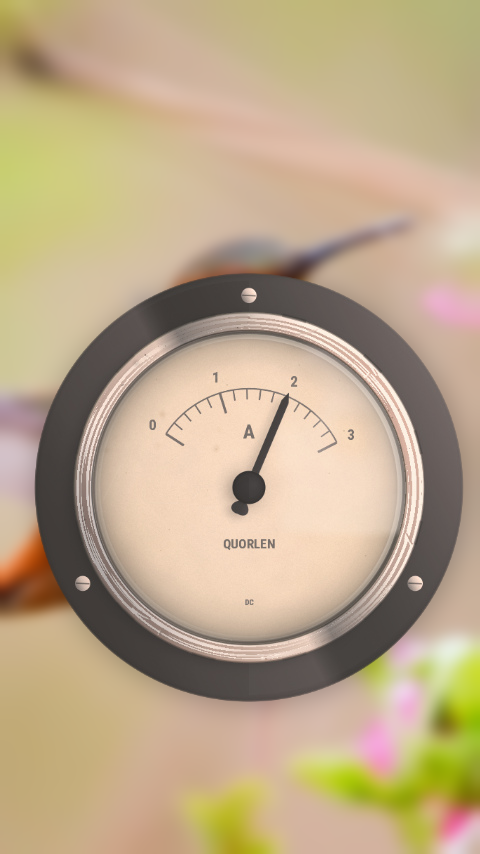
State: 2 A
